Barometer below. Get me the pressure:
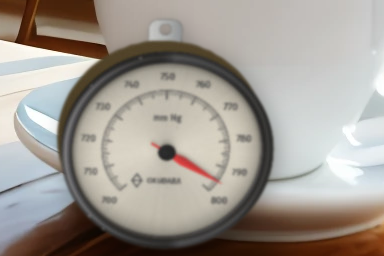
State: 795 mmHg
